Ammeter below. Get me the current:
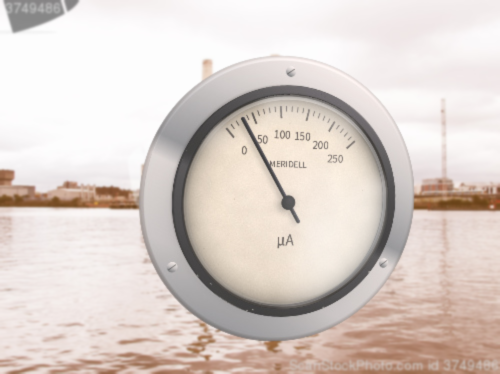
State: 30 µA
